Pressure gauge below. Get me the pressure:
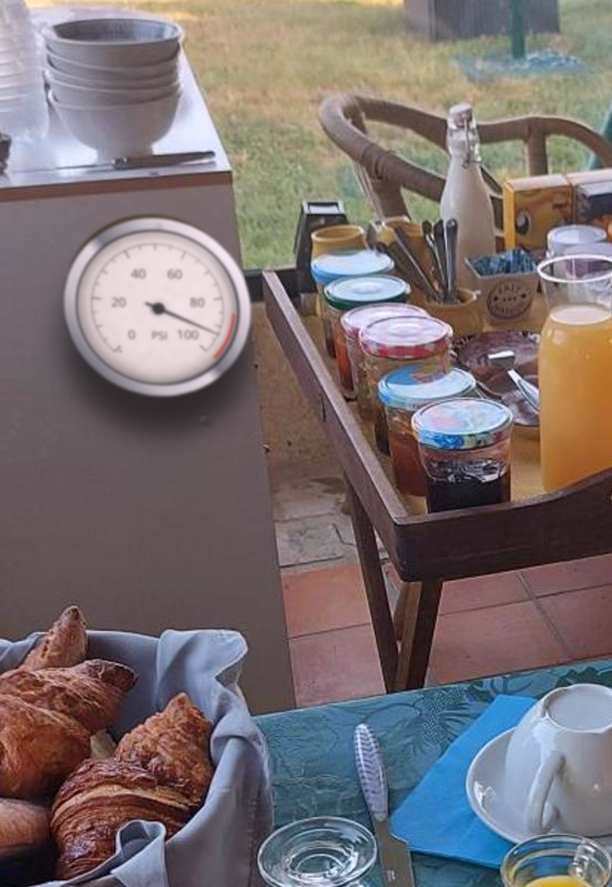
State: 92.5 psi
